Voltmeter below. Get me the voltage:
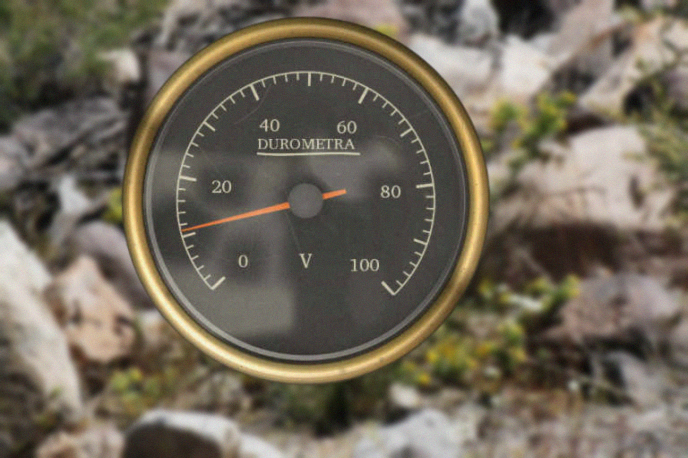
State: 11 V
